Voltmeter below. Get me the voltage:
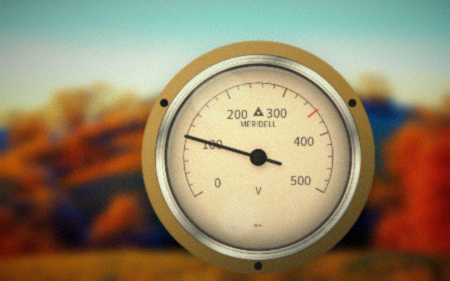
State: 100 V
